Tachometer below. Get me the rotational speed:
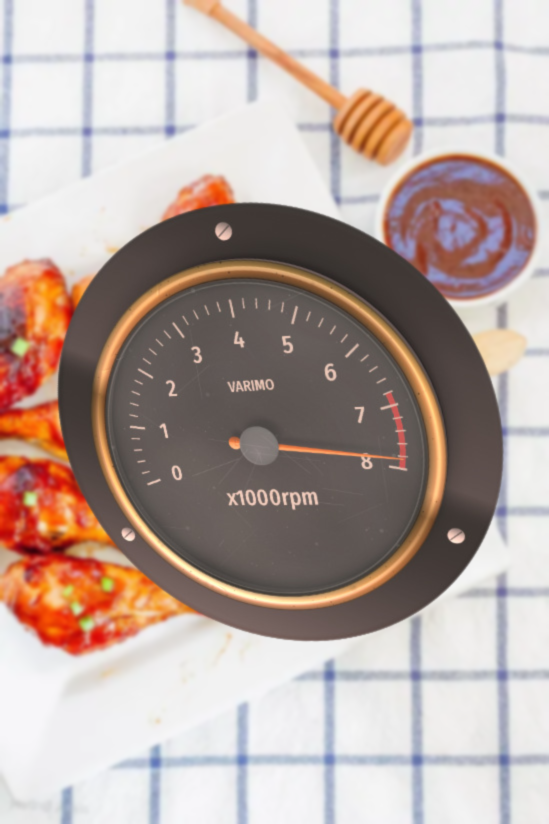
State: 7800 rpm
